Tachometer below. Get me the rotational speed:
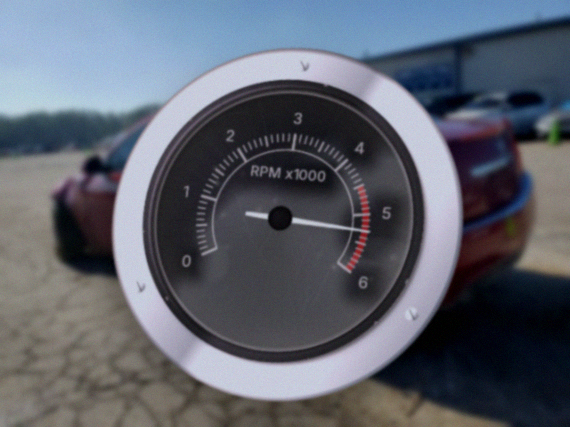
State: 5300 rpm
